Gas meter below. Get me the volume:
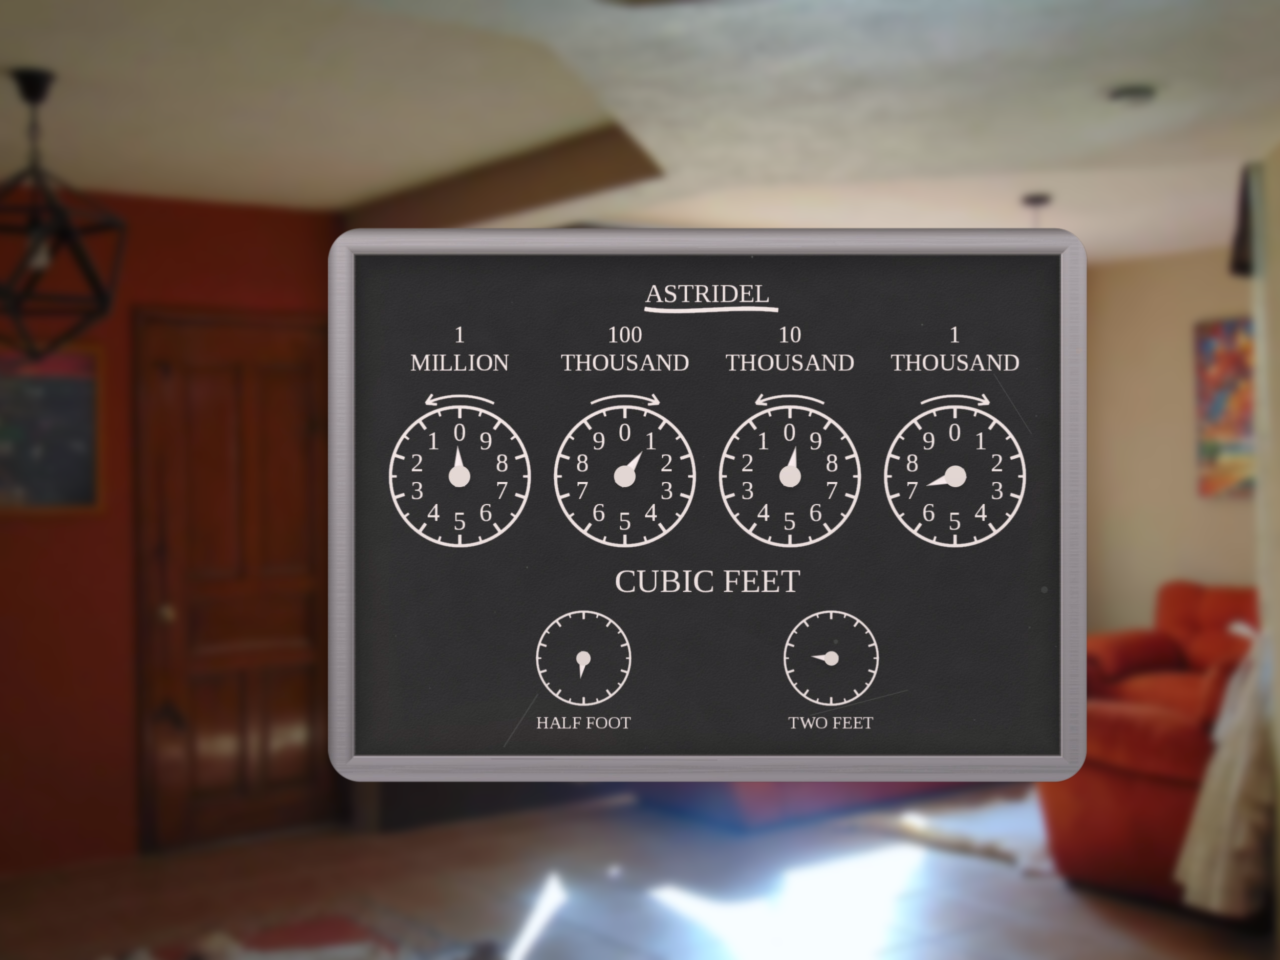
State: 9700 ft³
